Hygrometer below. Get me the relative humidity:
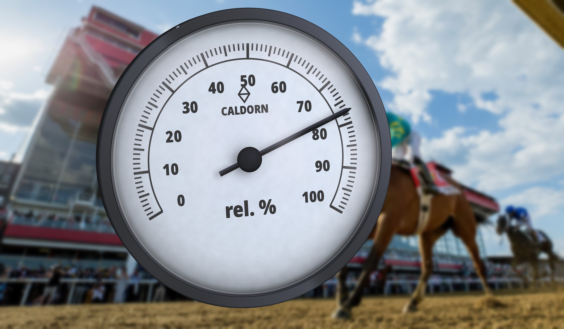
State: 77 %
